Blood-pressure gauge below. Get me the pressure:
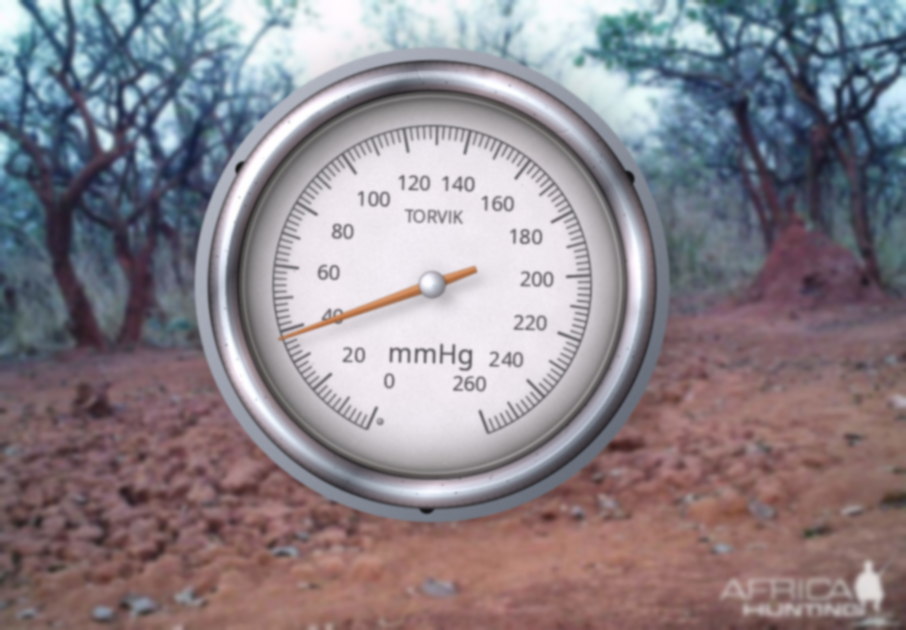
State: 38 mmHg
